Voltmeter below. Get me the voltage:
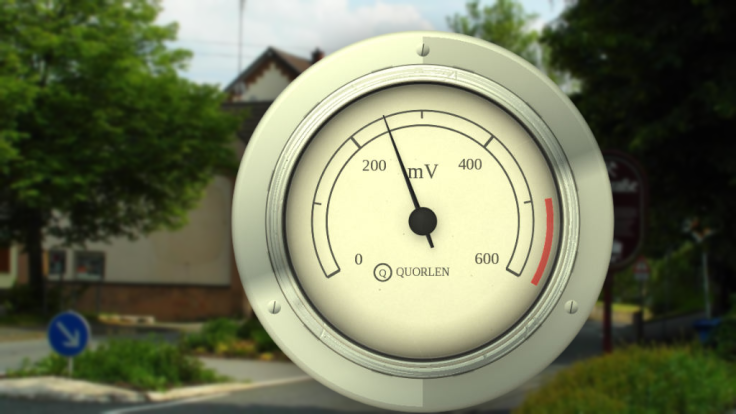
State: 250 mV
